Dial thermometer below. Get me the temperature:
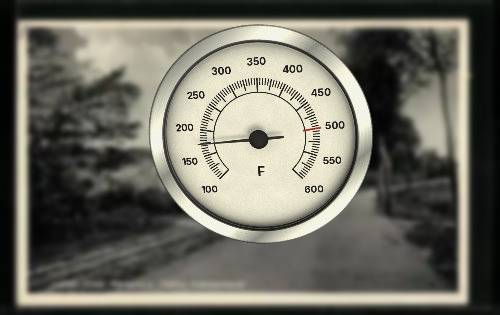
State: 175 °F
